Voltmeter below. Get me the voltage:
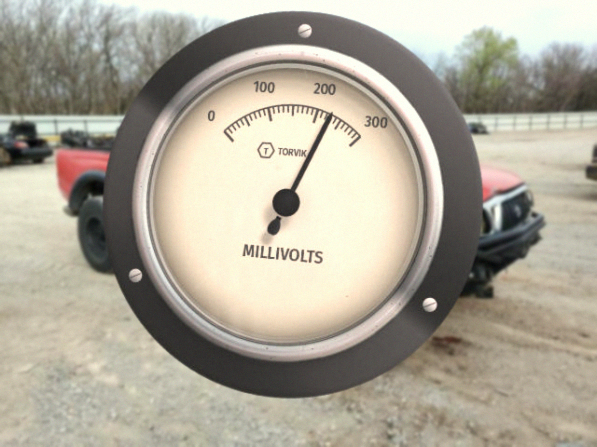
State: 230 mV
